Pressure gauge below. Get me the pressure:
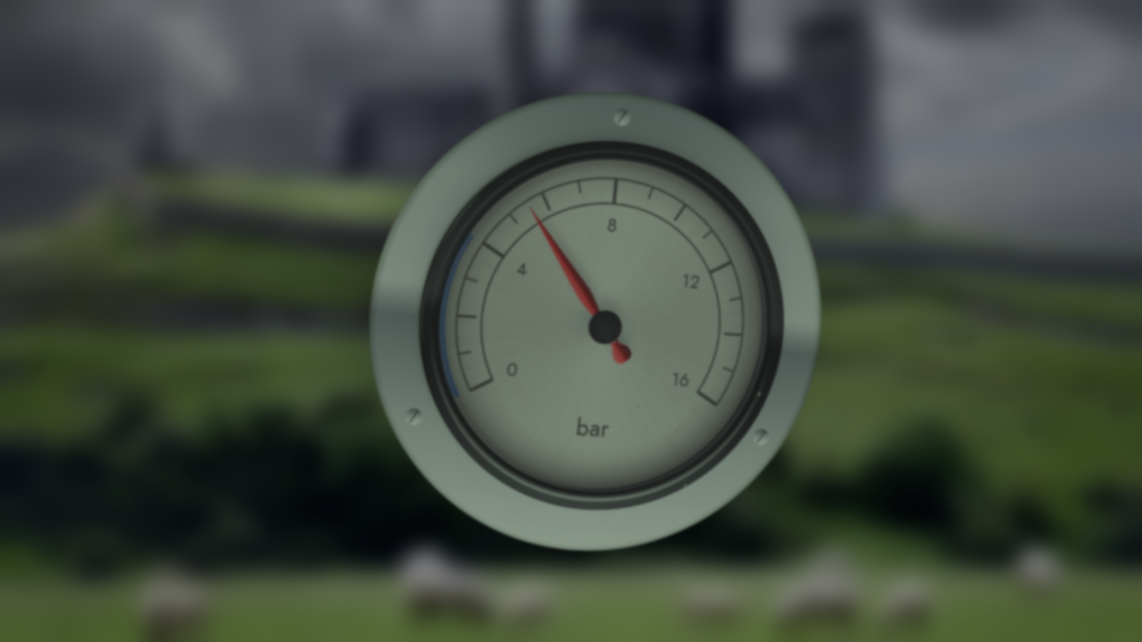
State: 5.5 bar
